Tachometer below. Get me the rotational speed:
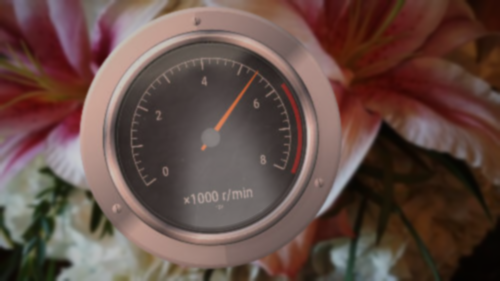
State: 5400 rpm
